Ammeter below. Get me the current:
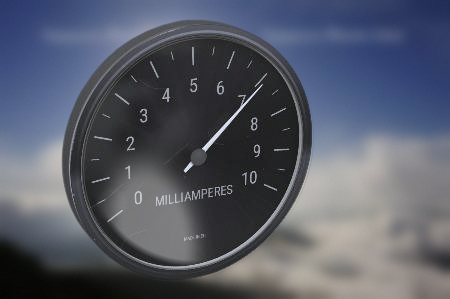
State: 7 mA
